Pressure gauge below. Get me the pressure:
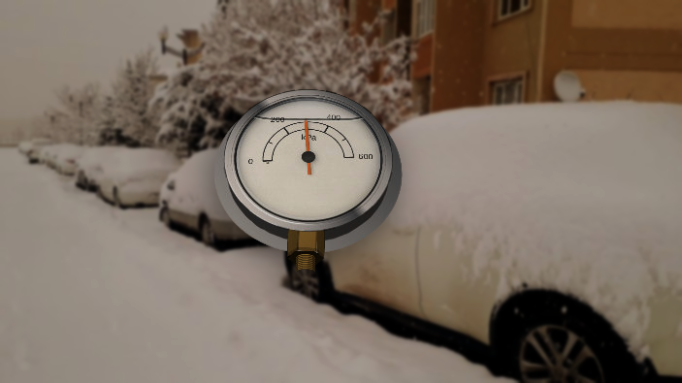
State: 300 kPa
